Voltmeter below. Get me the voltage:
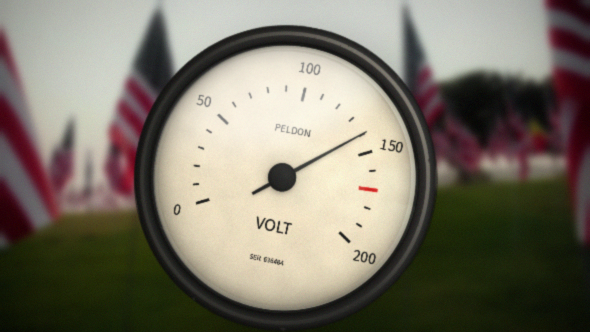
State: 140 V
